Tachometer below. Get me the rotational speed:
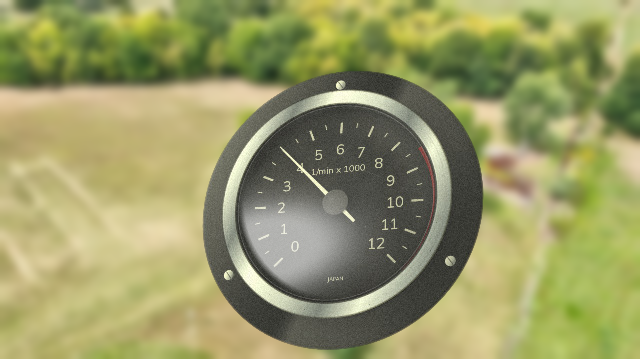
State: 4000 rpm
